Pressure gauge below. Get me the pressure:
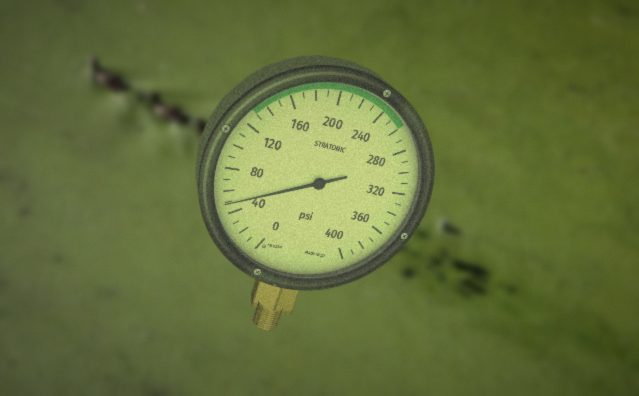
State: 50 psi
